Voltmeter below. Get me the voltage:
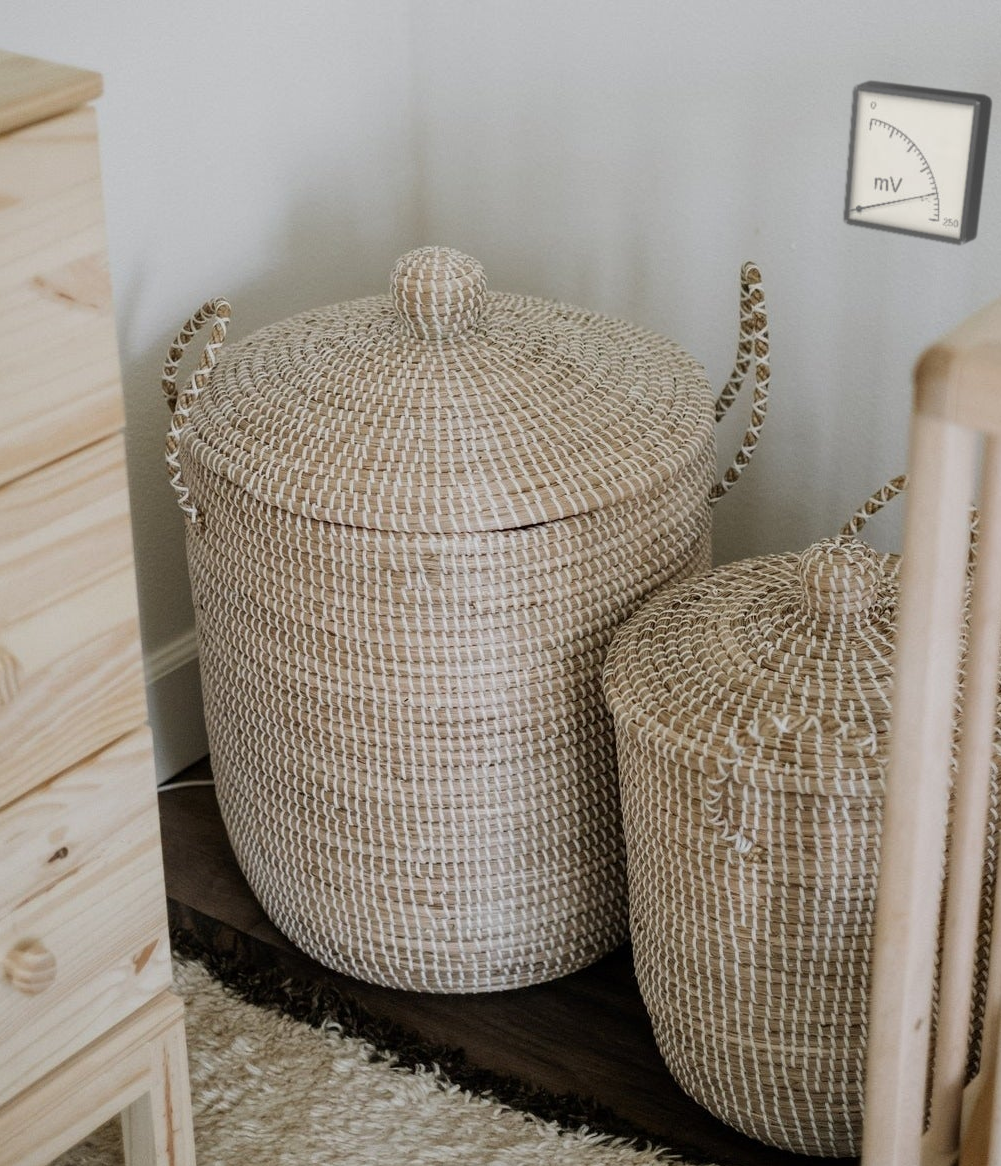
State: 200 mV
